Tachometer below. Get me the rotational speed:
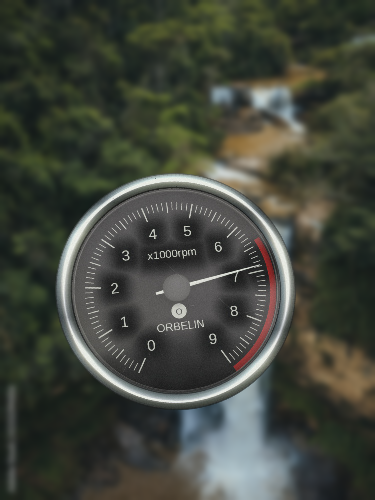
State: 6900 rpm
